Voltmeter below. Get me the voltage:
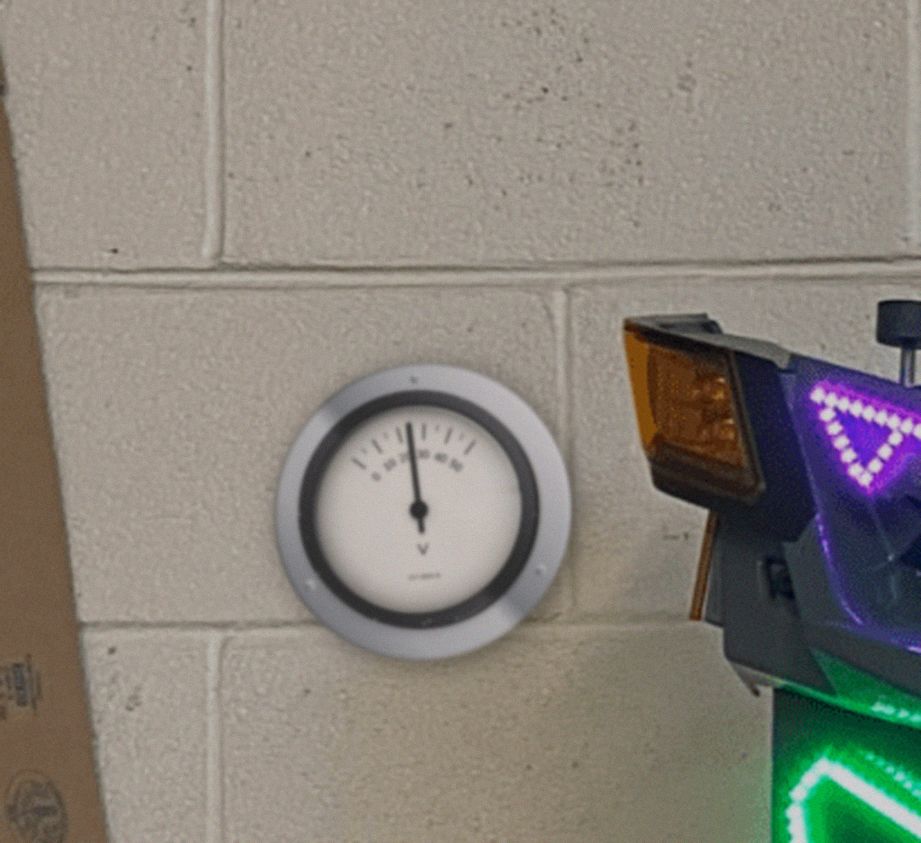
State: 25 V
